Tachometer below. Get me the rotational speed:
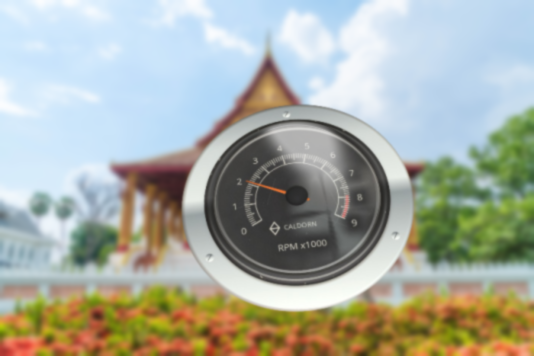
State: 2000 rpm
